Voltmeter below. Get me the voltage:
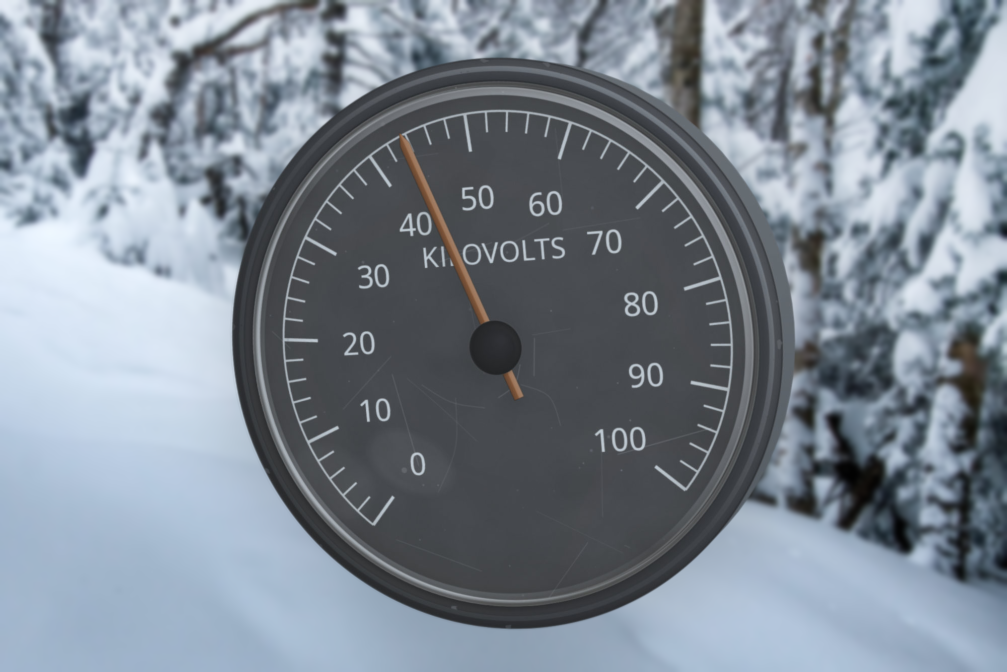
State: 44 kV
